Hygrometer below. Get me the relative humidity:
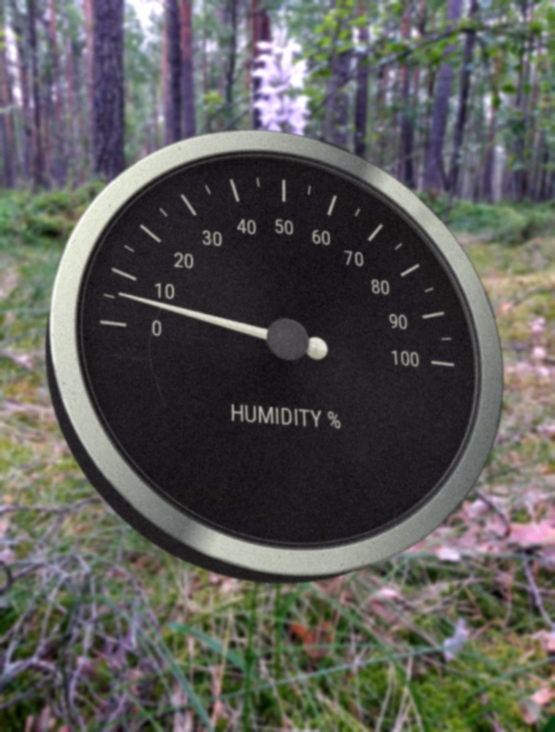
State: 5 %
